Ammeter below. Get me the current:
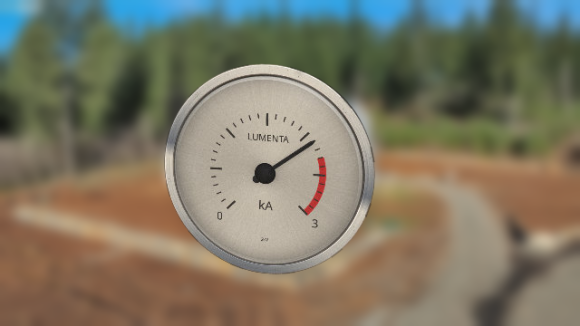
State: 2.1 kA
